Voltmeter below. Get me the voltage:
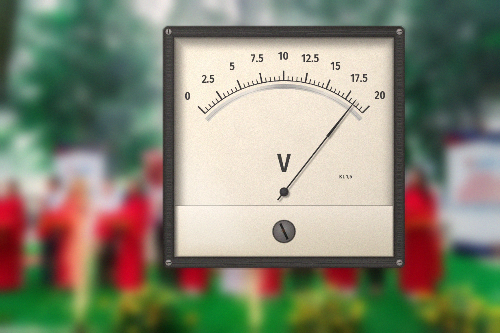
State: 18.5 V
